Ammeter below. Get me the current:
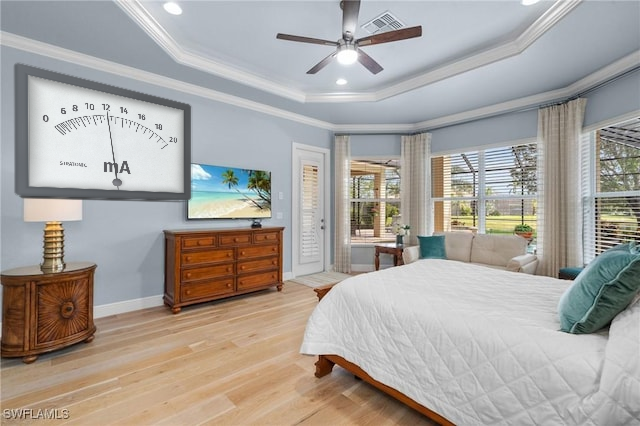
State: 12 mA
